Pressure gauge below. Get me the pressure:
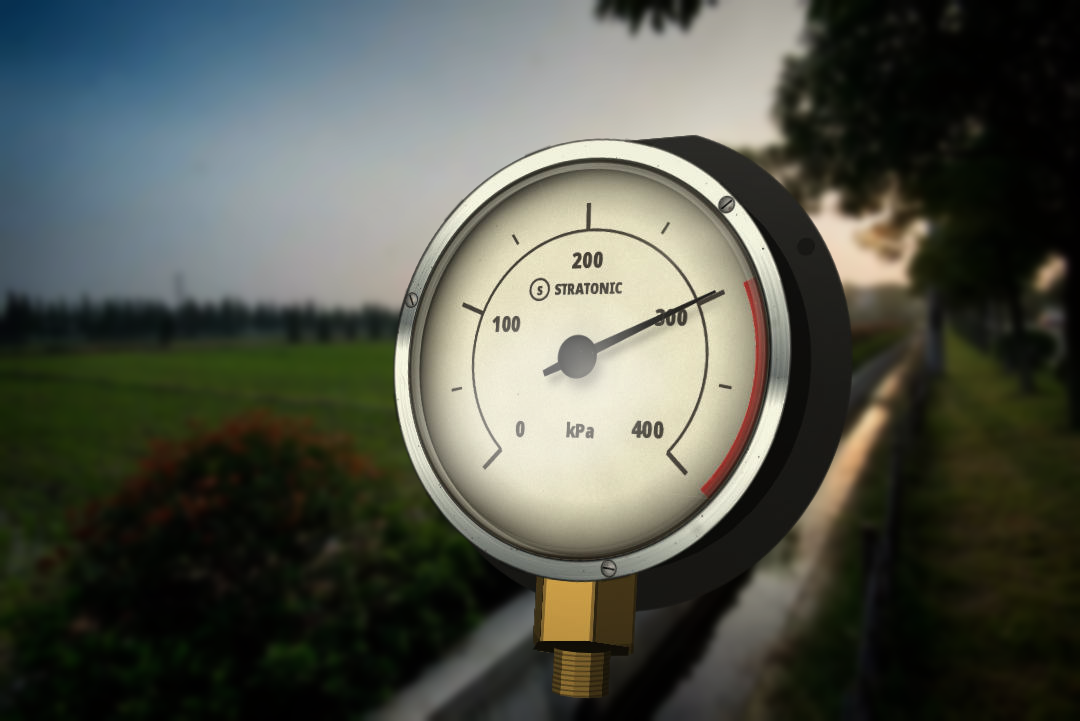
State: 300 kPa
